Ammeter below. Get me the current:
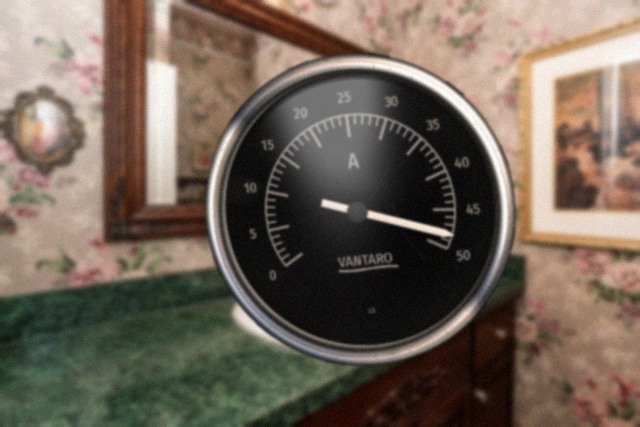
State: 48 A
